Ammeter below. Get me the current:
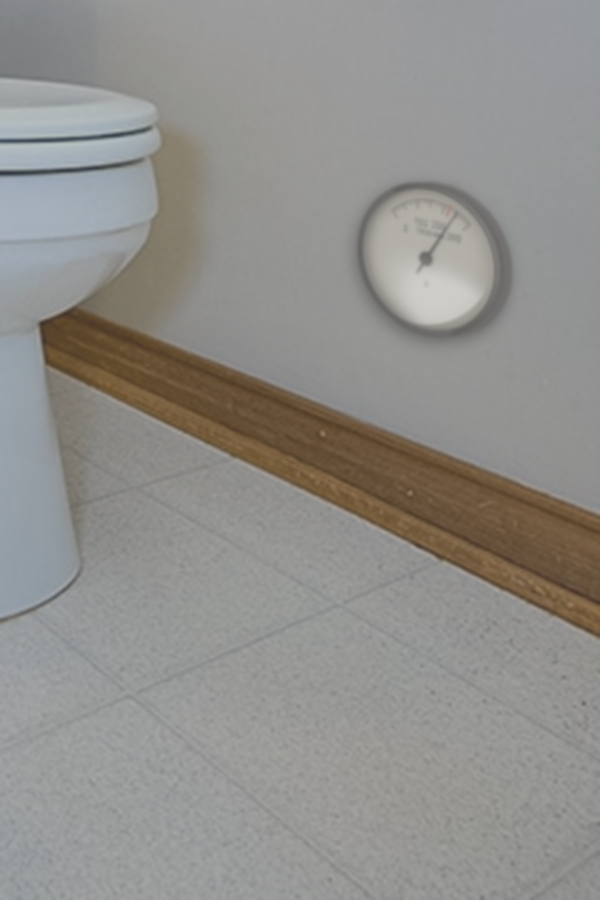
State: 250 A
